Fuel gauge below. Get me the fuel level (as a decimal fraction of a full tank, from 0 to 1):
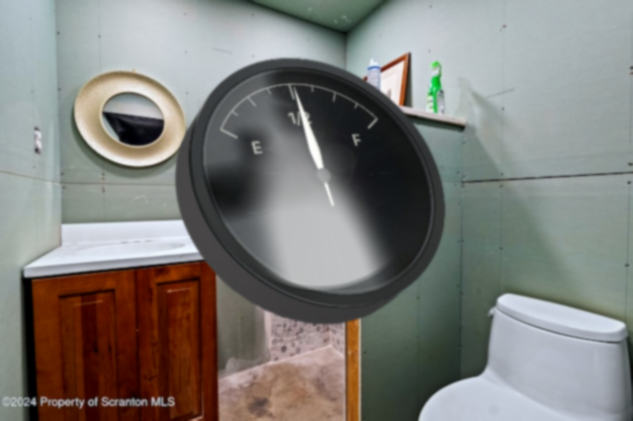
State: 0.5
